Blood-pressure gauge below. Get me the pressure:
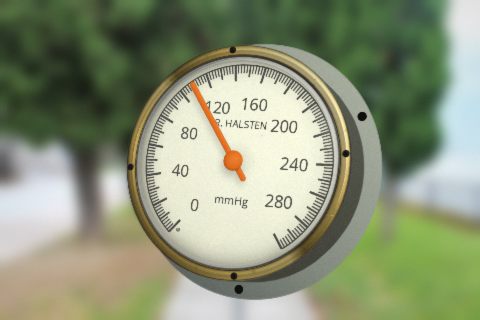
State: 110 mmHg
